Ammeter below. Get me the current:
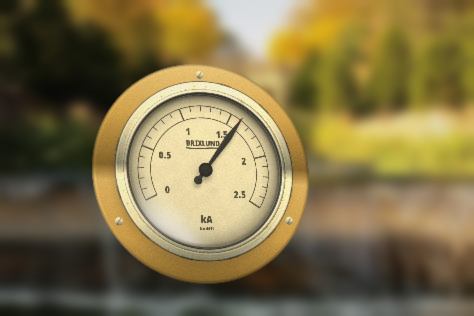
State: 1.6 kA
